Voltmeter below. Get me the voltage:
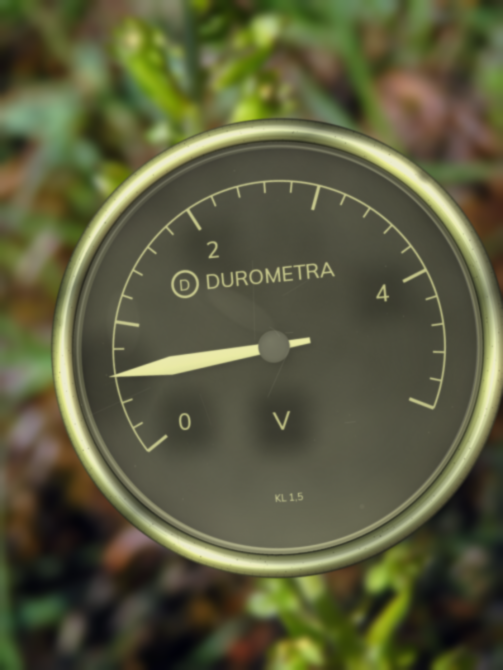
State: 0.6 V
